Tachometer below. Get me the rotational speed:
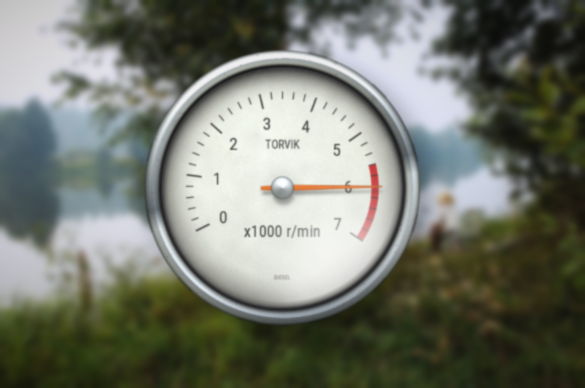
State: 6000 rpm
